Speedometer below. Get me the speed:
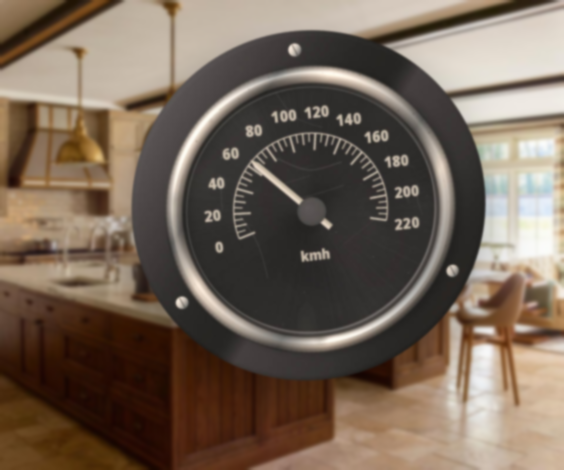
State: 65 km/h
